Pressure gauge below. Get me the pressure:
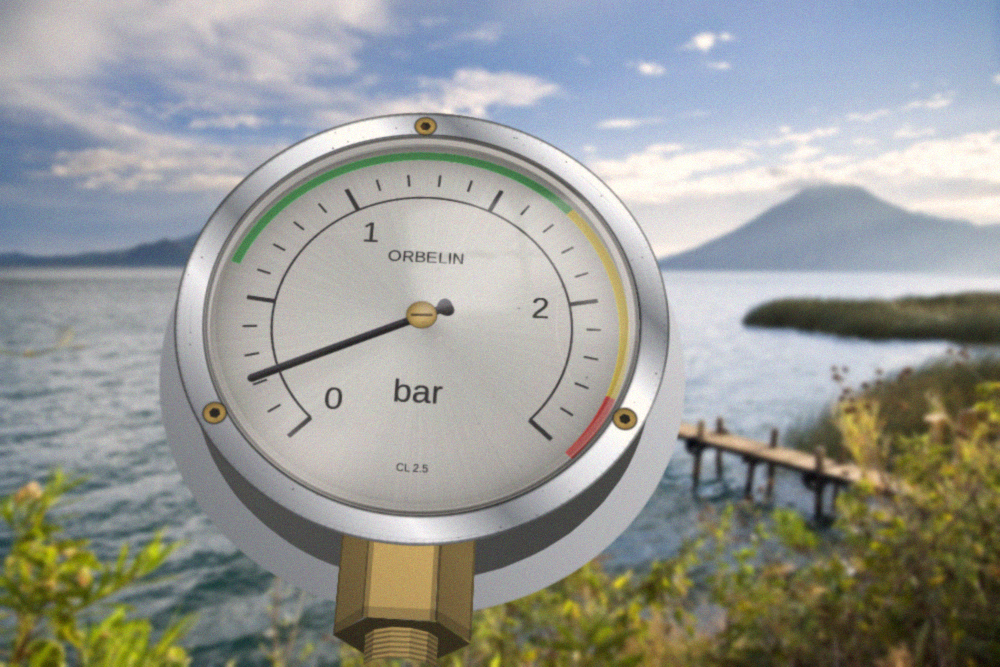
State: 0.2 bar
